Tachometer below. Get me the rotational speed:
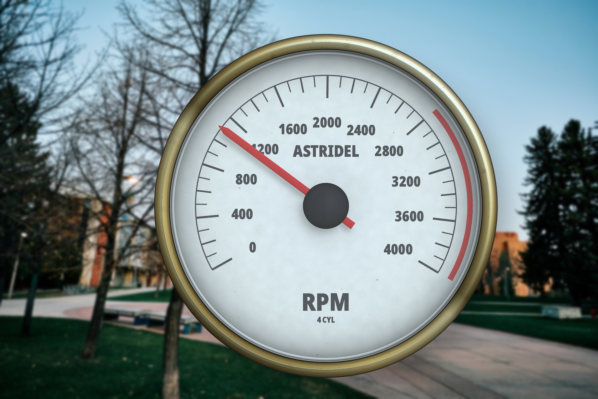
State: 1100 rpm
